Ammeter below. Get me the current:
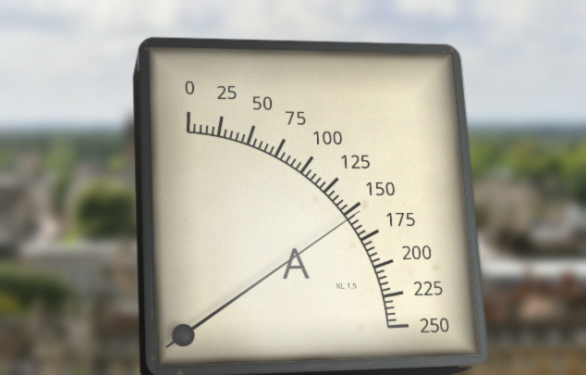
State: 155 A
